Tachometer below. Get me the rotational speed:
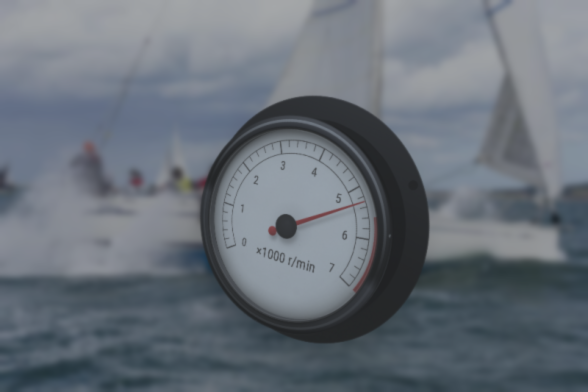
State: 5300 rpm
